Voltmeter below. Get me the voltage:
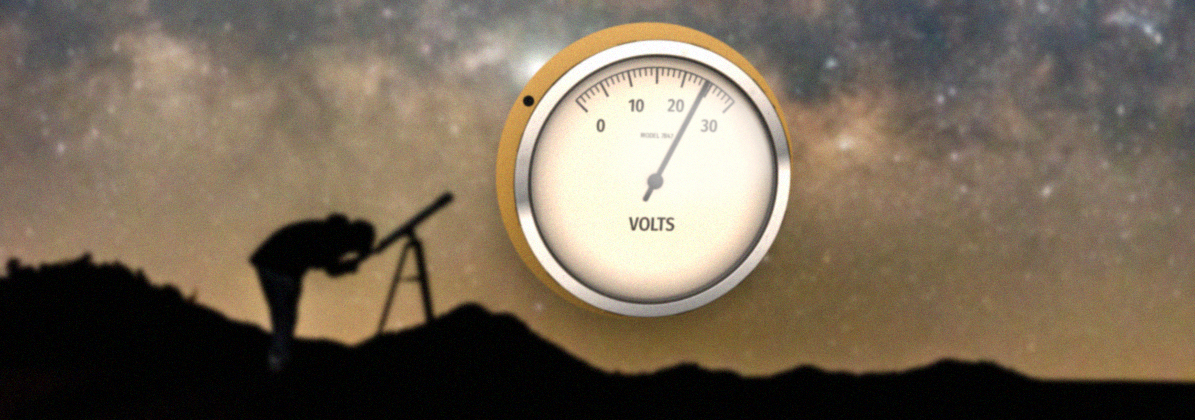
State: 24 V
